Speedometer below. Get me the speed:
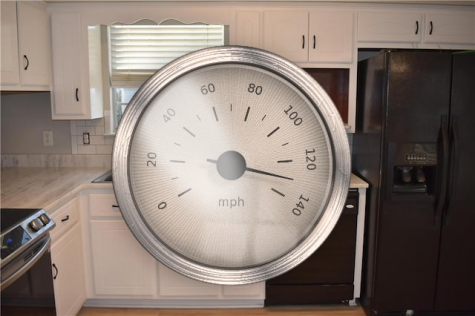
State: 130 mph
